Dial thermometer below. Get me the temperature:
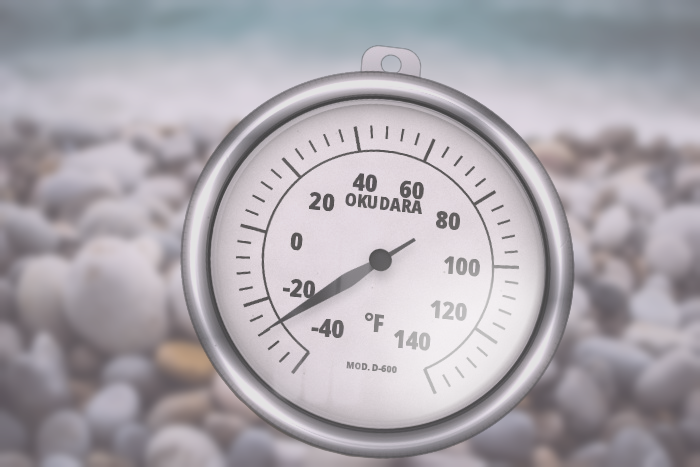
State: -28 °F
